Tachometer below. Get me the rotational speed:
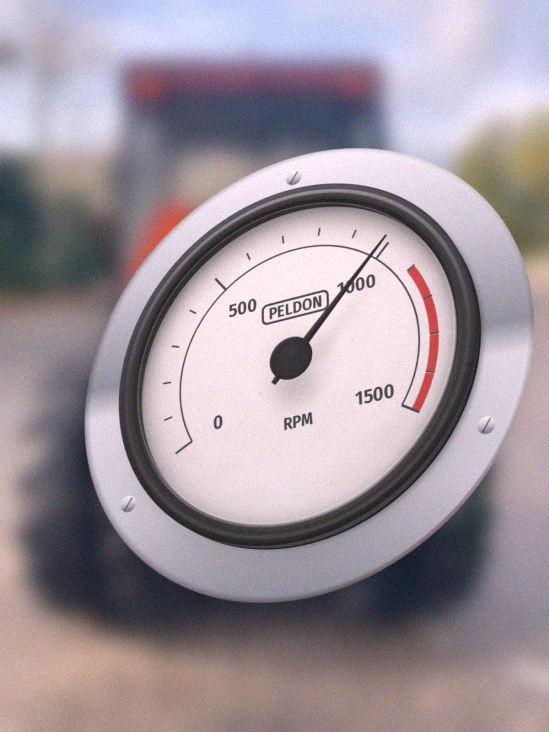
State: 1000 rpm
